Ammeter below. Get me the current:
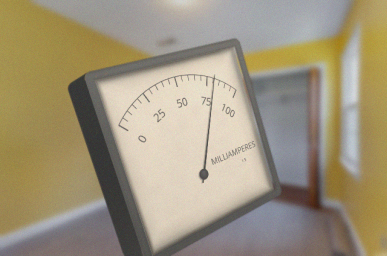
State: 80 mA
